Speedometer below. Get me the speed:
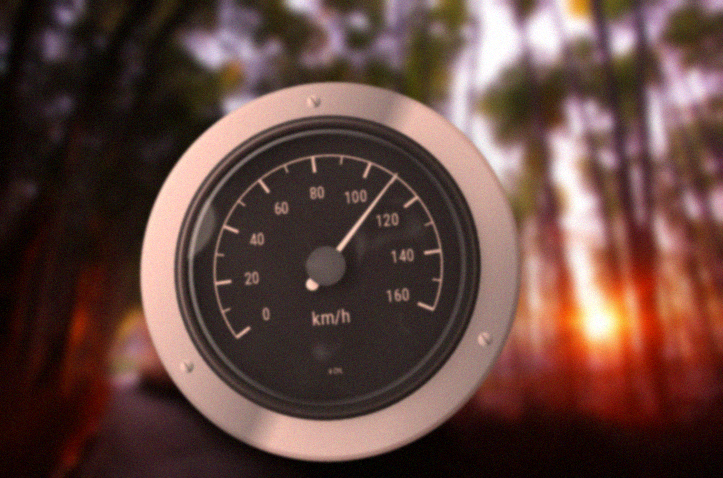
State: 110 km/h
